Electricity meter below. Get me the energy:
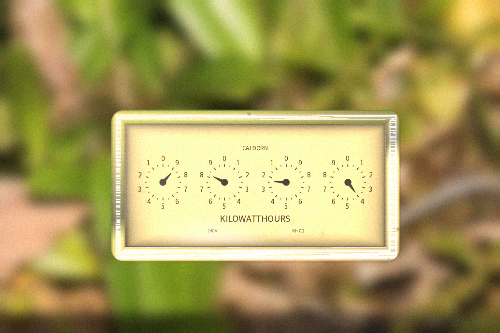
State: 8824 kWh
